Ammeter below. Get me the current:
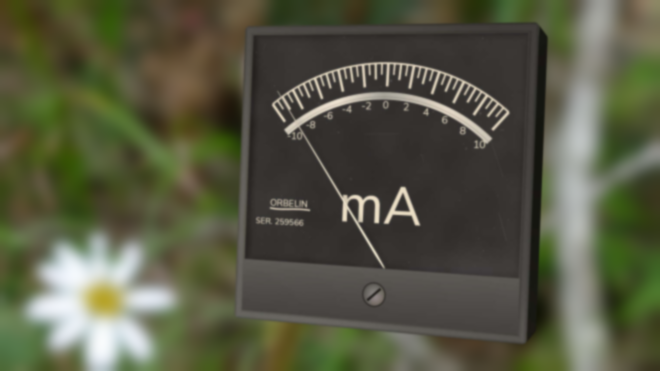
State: -9 mA
